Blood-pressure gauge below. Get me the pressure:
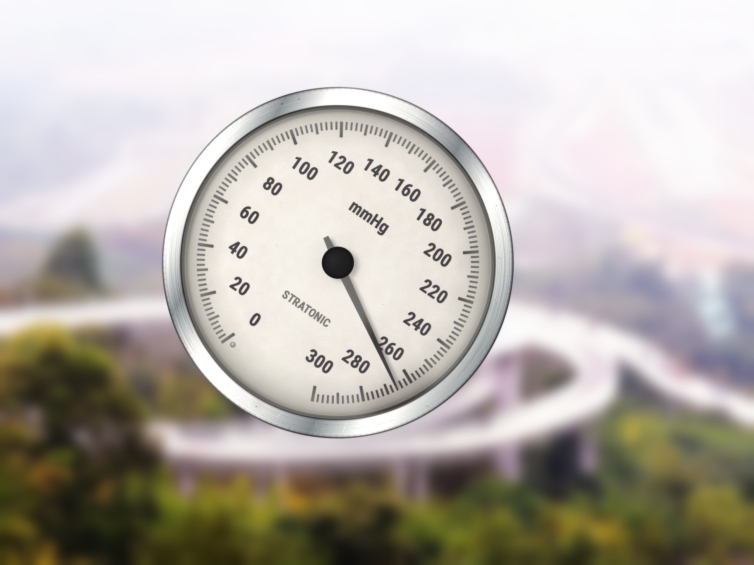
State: 266 mmHg
